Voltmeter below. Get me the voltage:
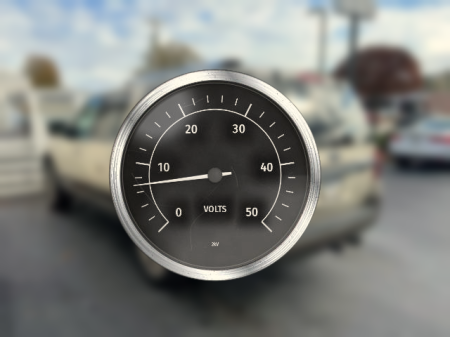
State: 7 V
